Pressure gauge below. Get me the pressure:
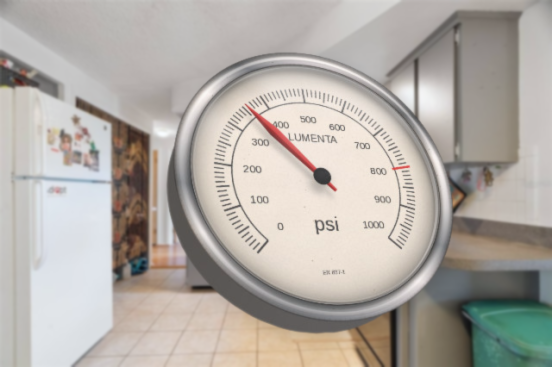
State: 350 psi
